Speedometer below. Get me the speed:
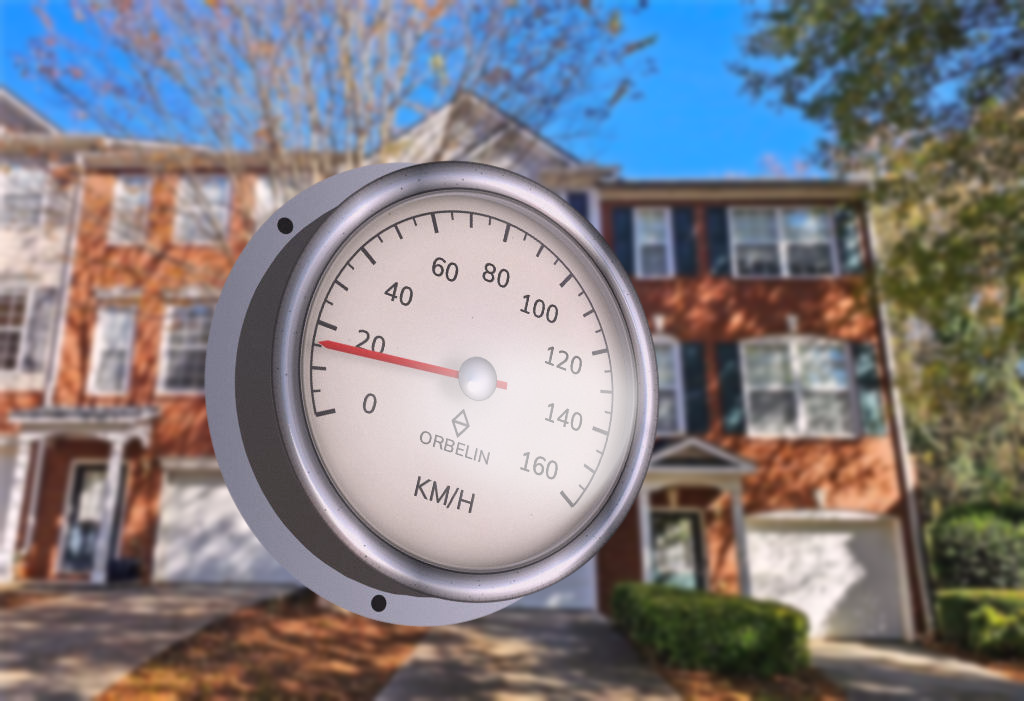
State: 15 km/h
